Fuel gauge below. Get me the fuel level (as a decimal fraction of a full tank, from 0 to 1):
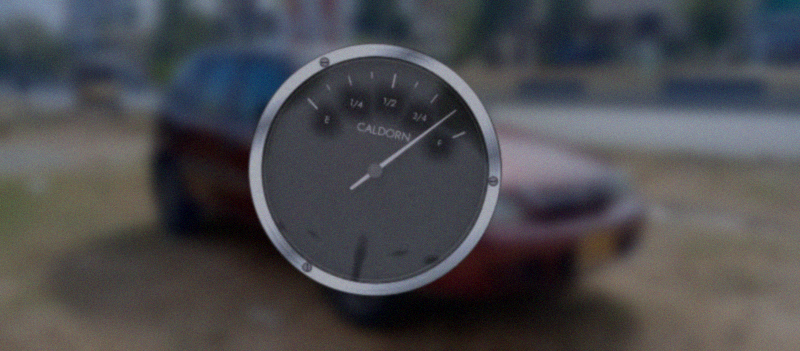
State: 0.875
